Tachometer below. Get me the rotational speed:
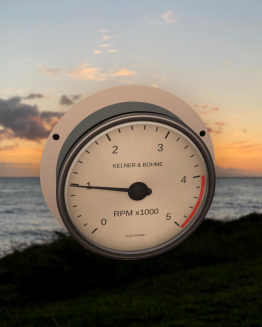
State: 1000 rpm
